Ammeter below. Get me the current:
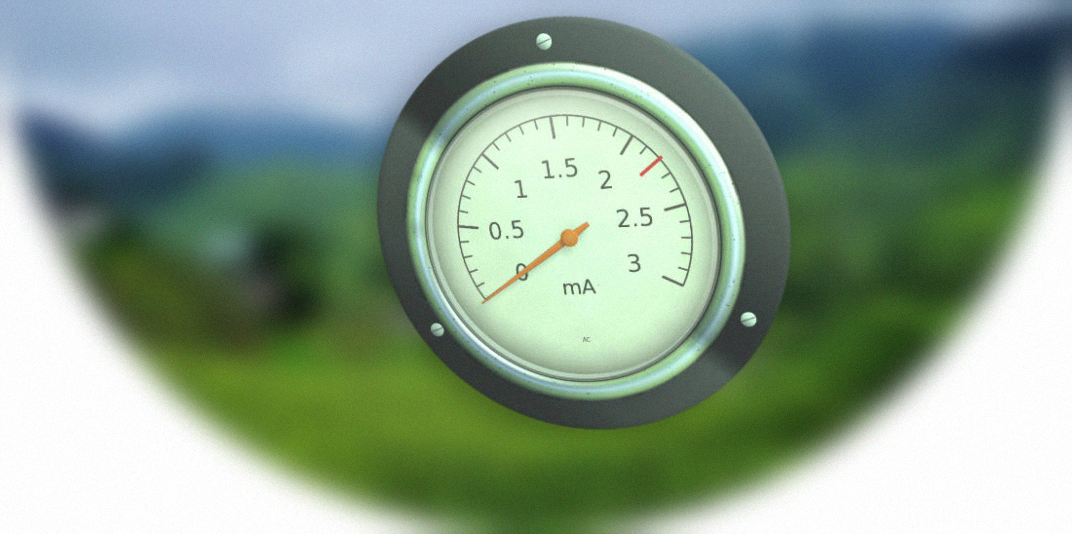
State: 0 mA
